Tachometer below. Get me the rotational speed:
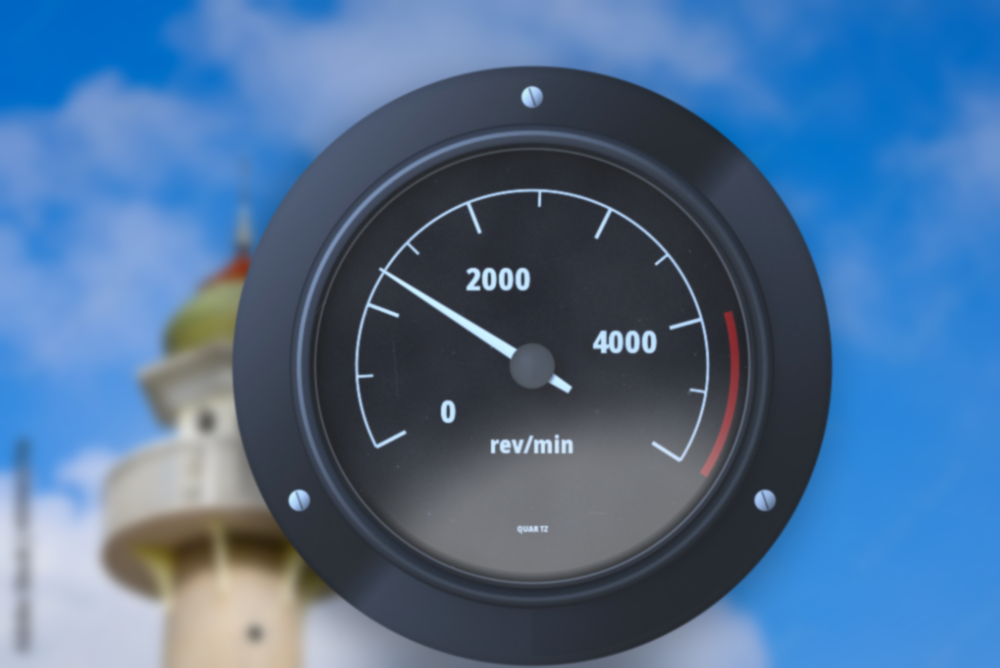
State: 1250 rpm
